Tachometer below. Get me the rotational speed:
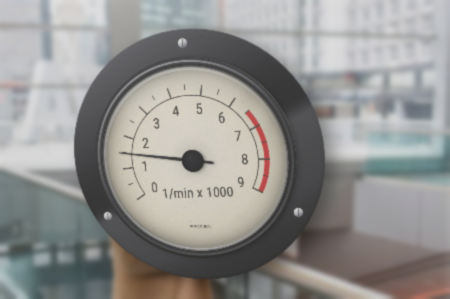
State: 1500 rpm
